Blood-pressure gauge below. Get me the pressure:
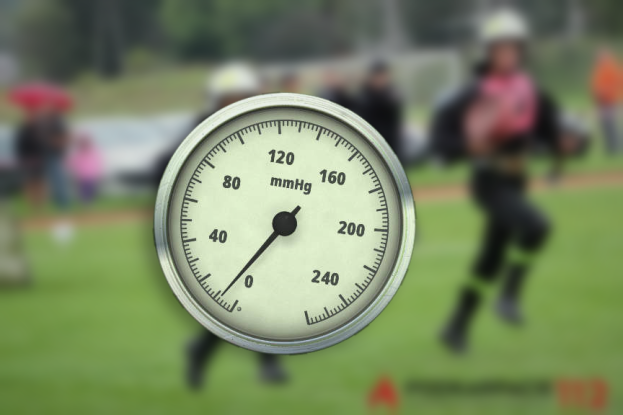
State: 8 mmHg
